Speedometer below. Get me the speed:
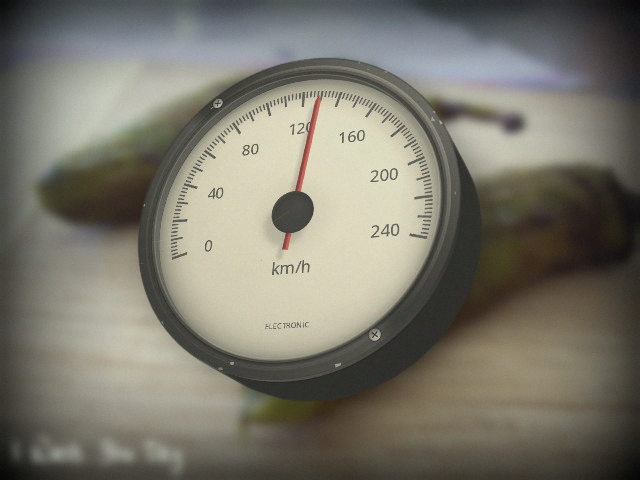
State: 130 km/h
